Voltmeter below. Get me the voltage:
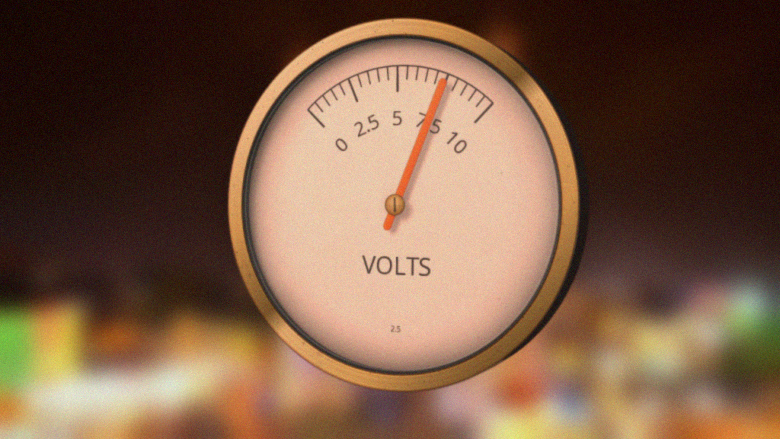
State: 7.5 V
